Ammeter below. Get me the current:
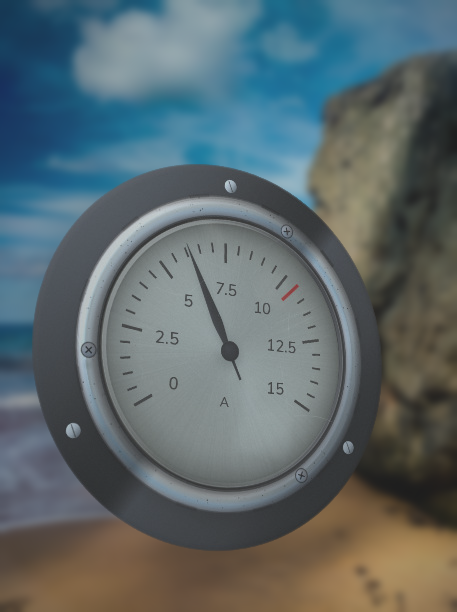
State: 6 A
